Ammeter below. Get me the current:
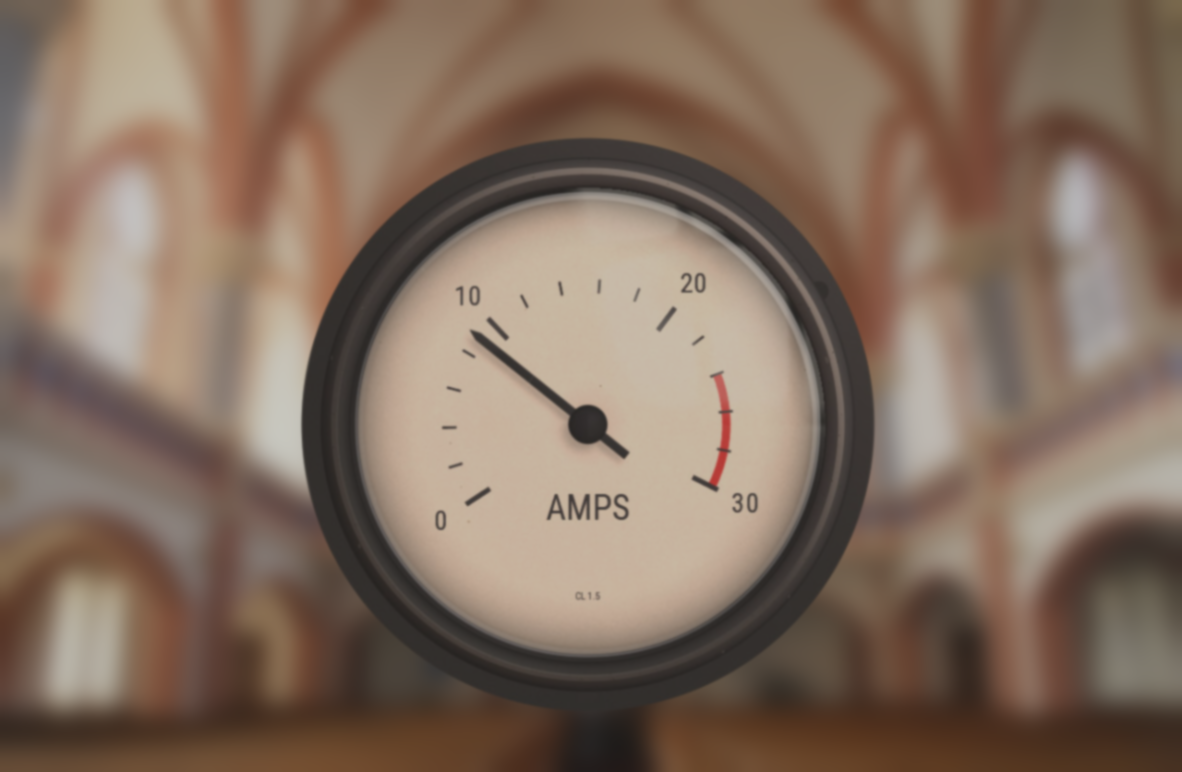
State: 9 A
